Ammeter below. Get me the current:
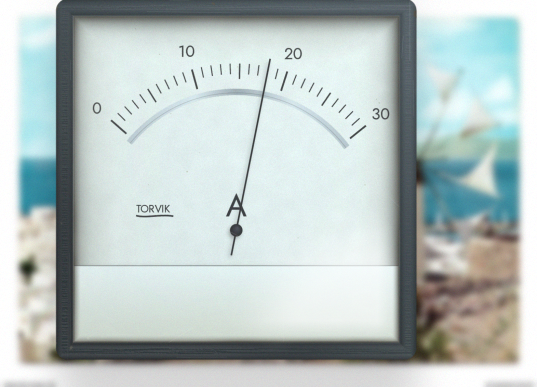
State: 18 A
